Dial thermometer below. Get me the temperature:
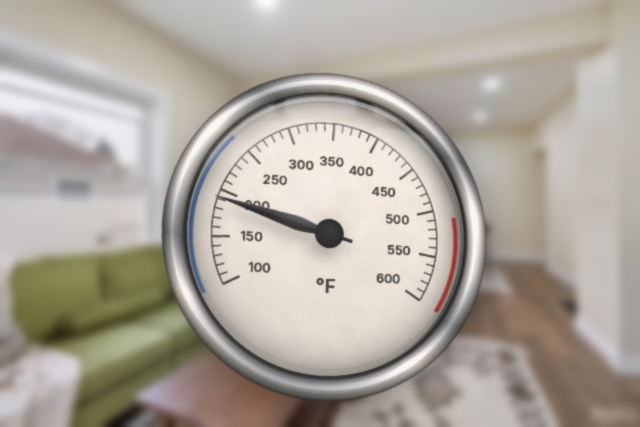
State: 190 °F
